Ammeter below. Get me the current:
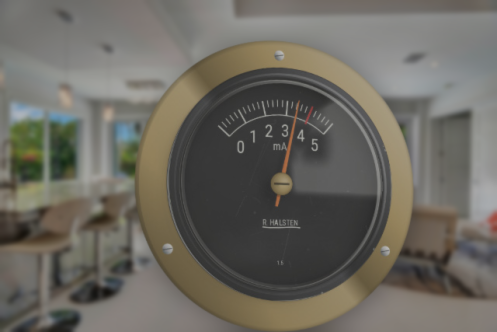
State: 3.4 mA
